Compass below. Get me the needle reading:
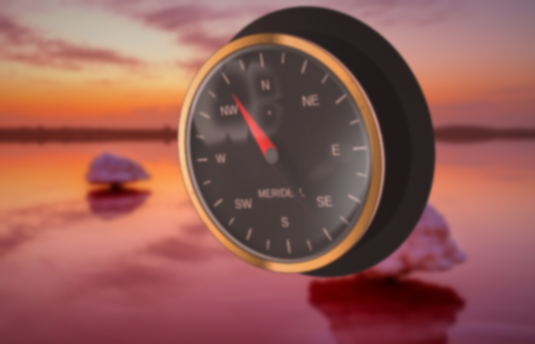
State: 330 °
